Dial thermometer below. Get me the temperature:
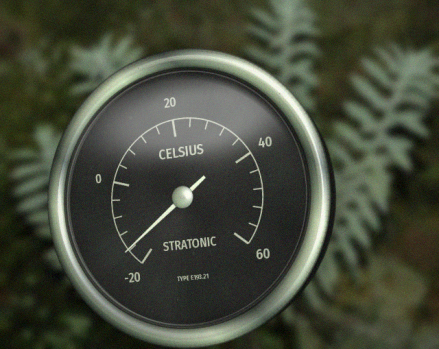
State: -16 °C
